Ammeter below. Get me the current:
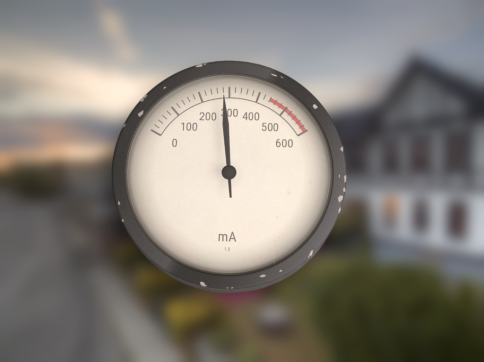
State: 280 mA
